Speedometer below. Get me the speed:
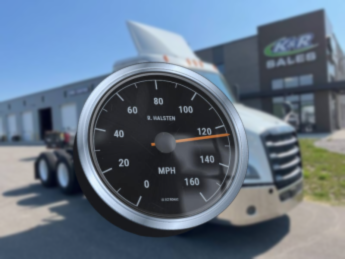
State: 125 mph
